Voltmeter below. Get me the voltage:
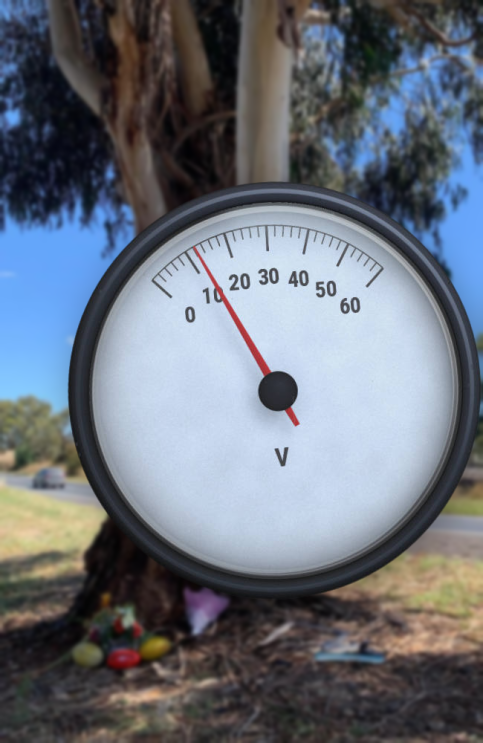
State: 12 V
